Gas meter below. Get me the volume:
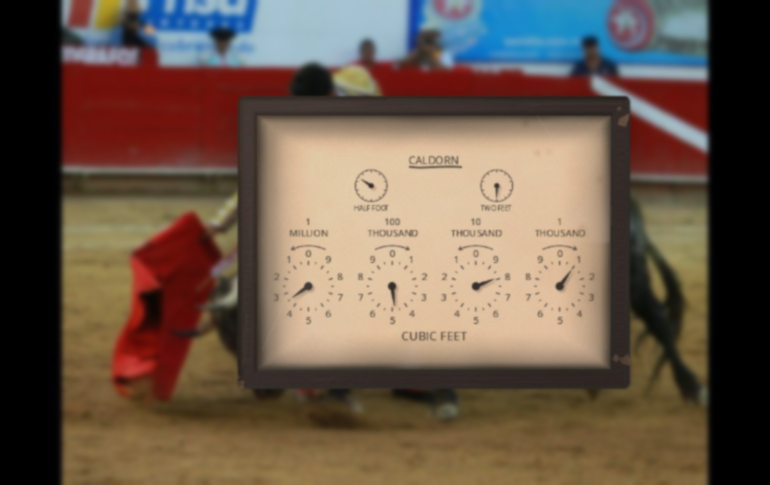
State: 348100 ft³
